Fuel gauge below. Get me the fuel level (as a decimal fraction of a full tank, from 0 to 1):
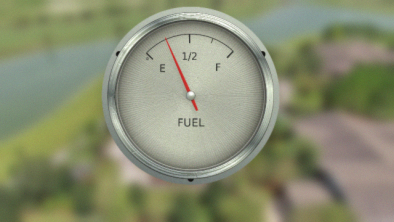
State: 0.25
